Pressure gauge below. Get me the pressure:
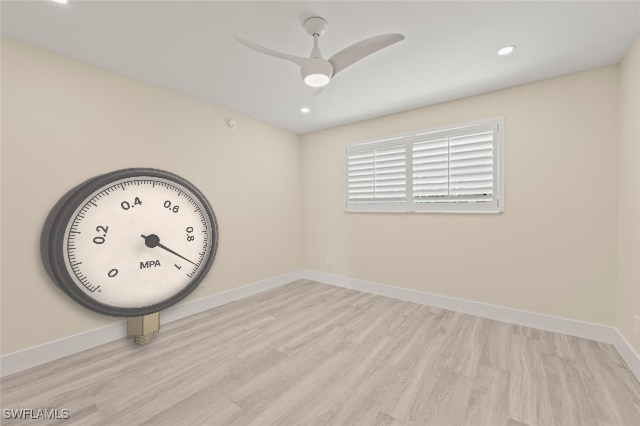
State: 0.95 MPa
